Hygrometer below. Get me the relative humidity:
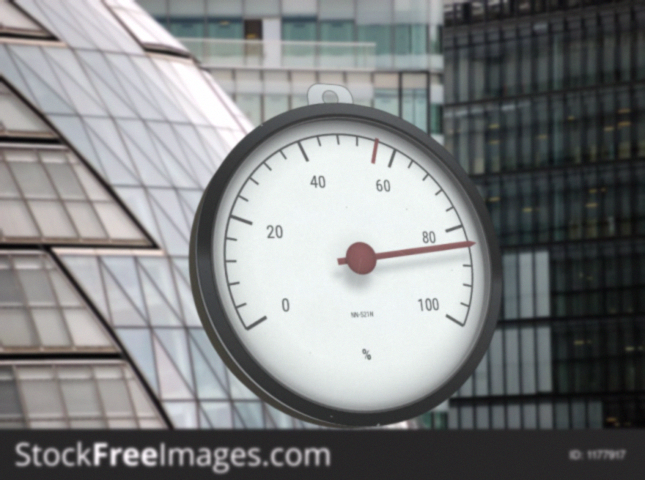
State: 84 %
